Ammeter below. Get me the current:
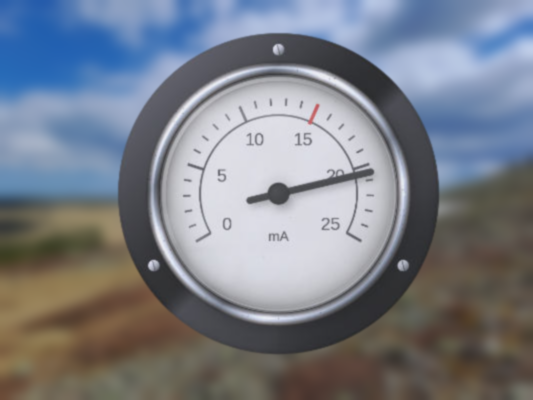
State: 20.5 mA
